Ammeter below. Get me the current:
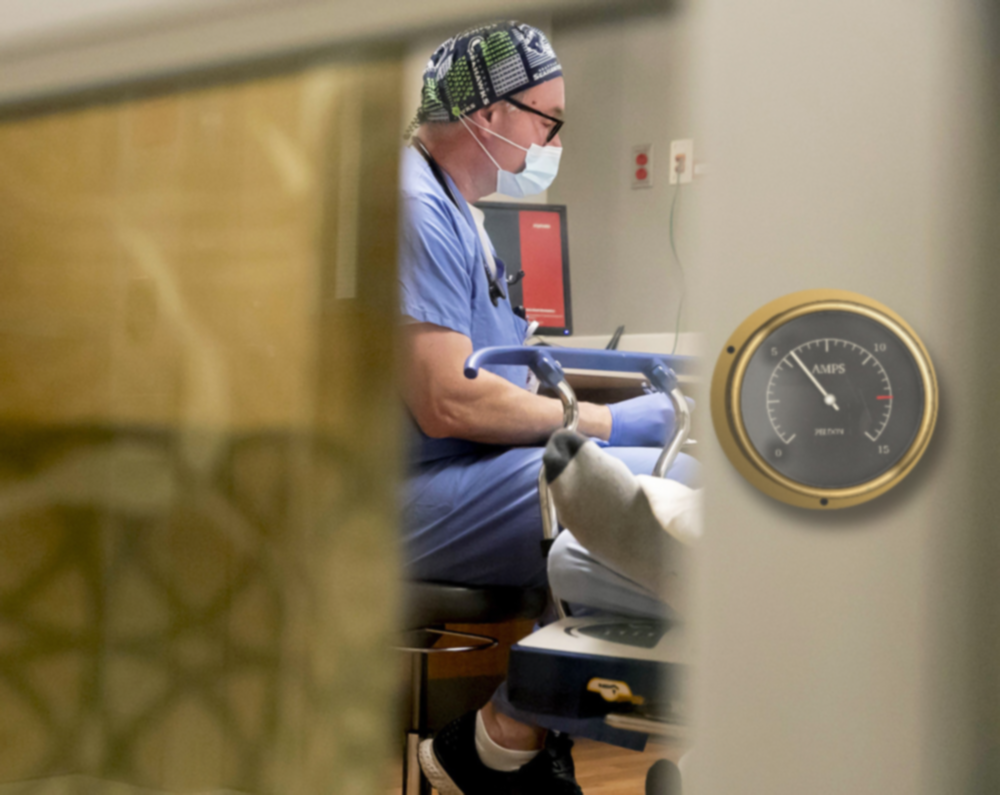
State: 5.5 A
